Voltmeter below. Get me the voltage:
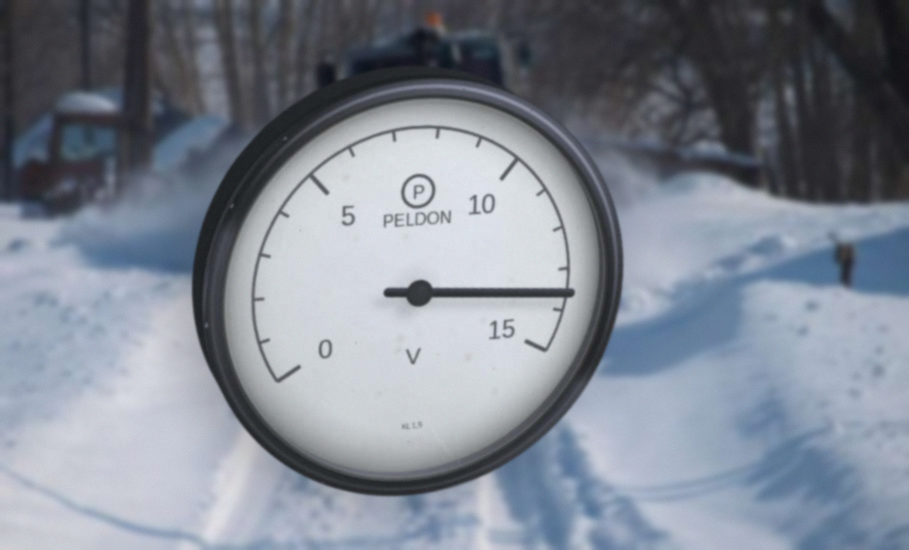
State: 13.5 V
